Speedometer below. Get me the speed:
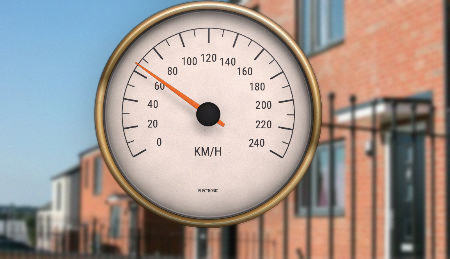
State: 65 km/h
